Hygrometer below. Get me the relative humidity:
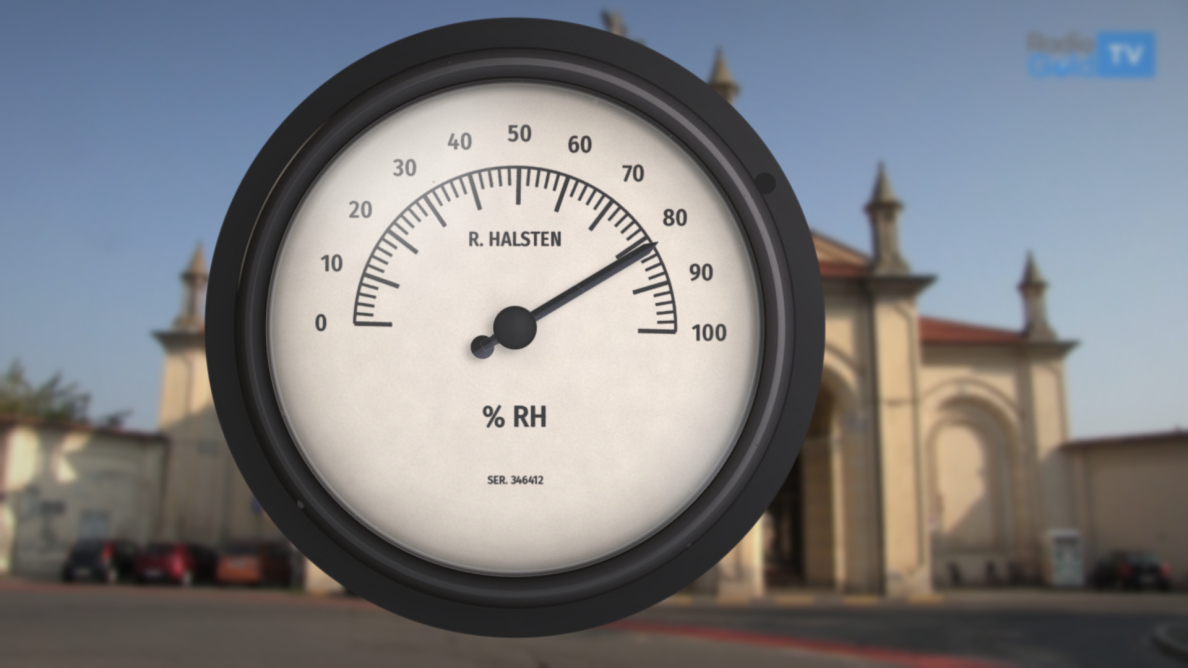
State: 82 %
